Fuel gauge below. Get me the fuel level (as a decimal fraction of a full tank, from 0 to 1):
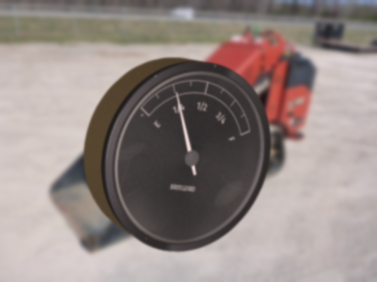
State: 0.25
